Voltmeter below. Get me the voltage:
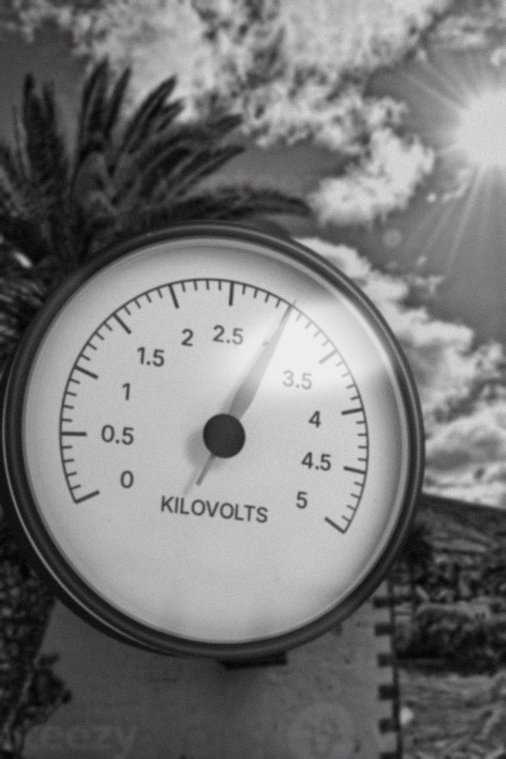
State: 3 kV
